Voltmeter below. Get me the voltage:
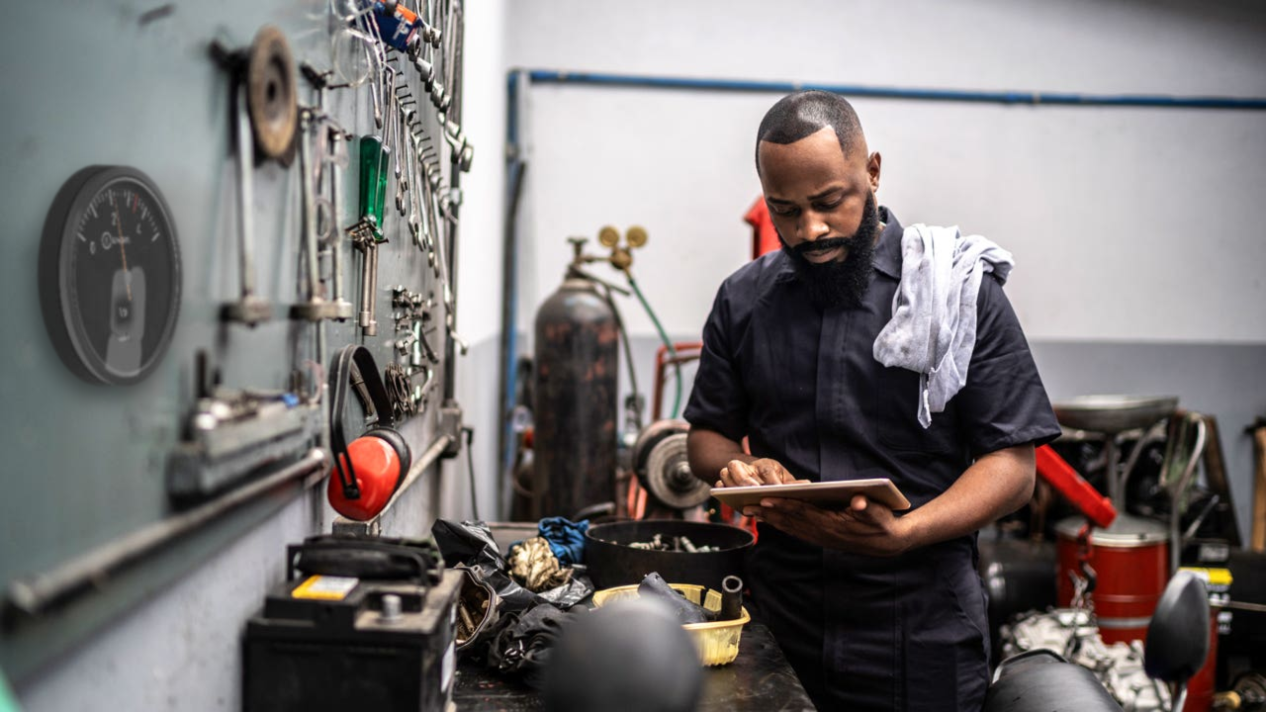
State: 2 kV
